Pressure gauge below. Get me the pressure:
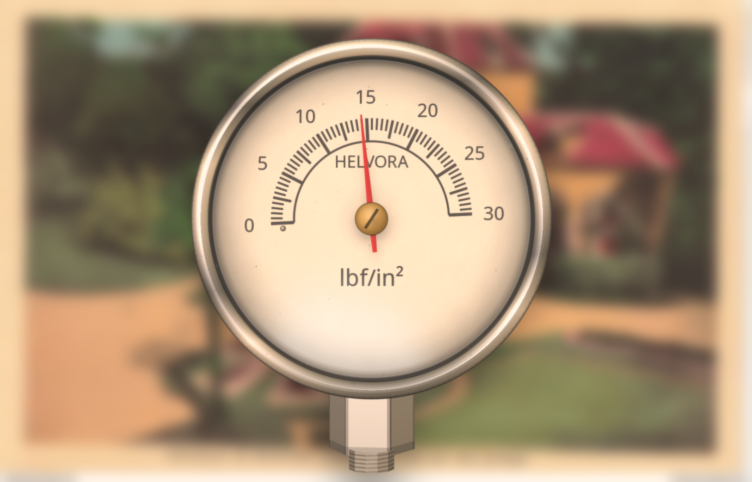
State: 14.5 psi
